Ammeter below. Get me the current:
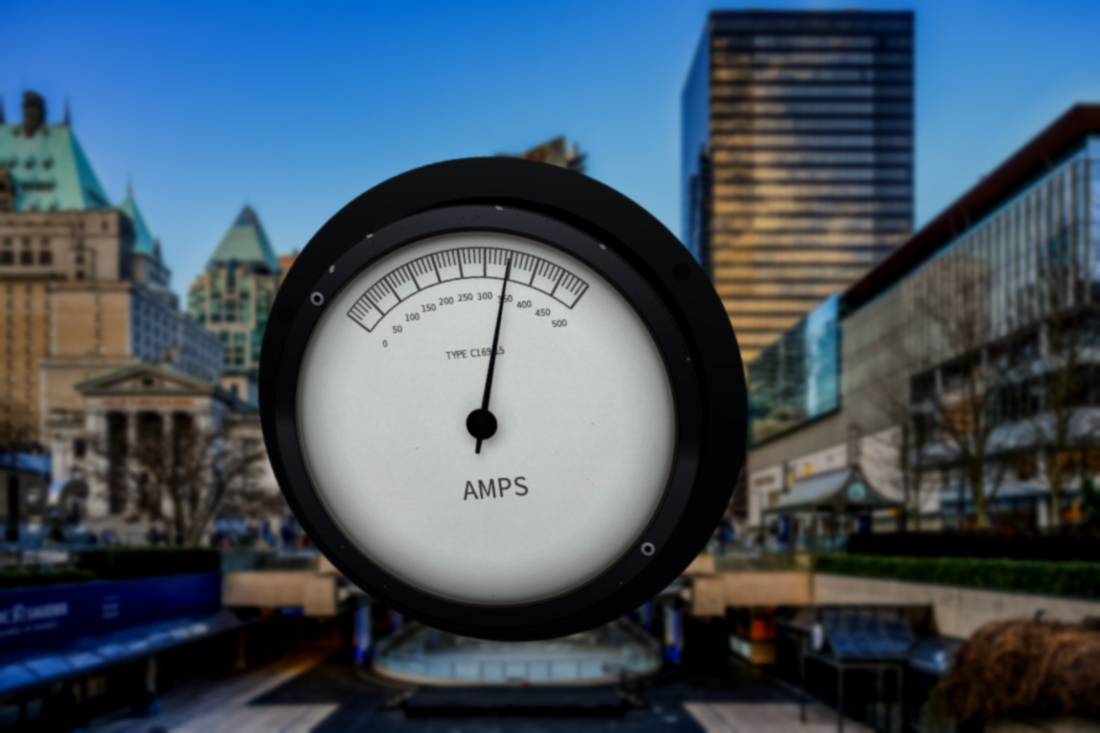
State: 350 A
